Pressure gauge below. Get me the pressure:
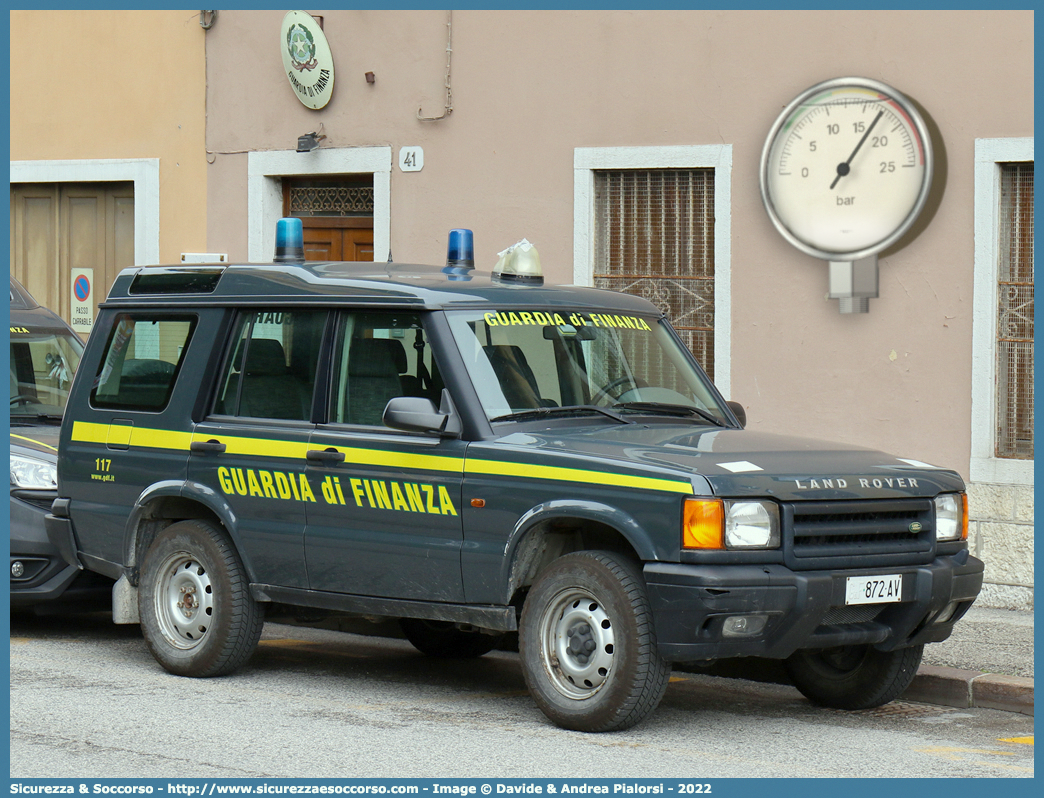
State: 17.5 bar
